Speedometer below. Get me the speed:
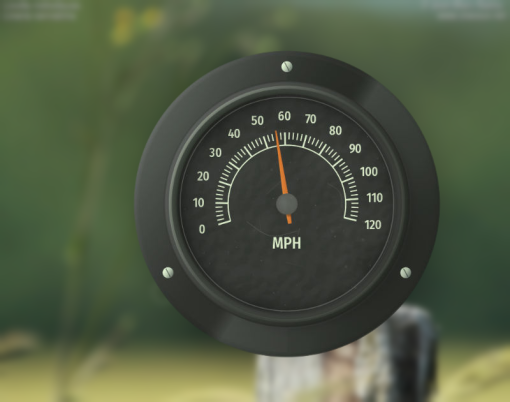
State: 56 mph
